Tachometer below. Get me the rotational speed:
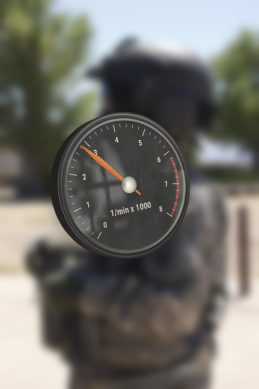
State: 2800 rpm
